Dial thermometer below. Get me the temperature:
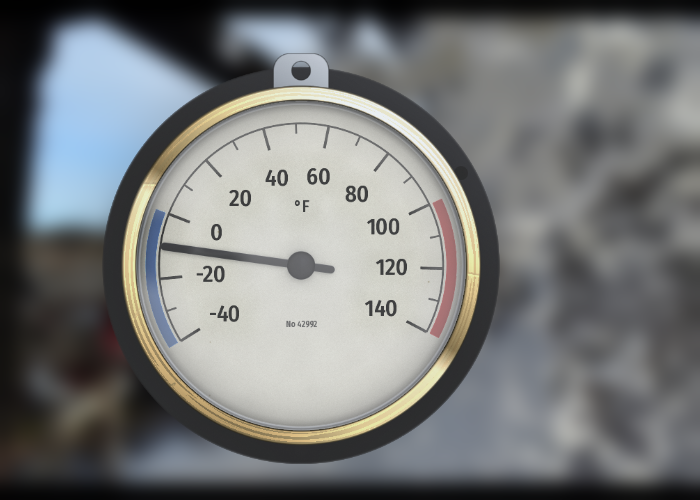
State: -10 °F
